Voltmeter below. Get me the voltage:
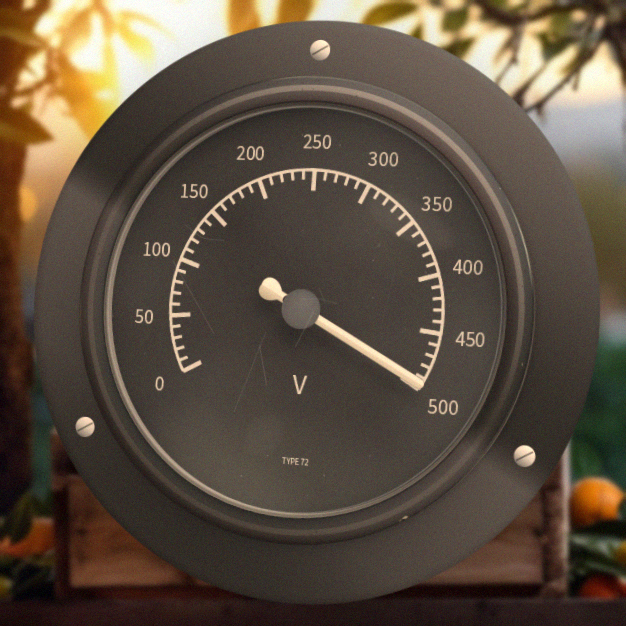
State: 495 V
